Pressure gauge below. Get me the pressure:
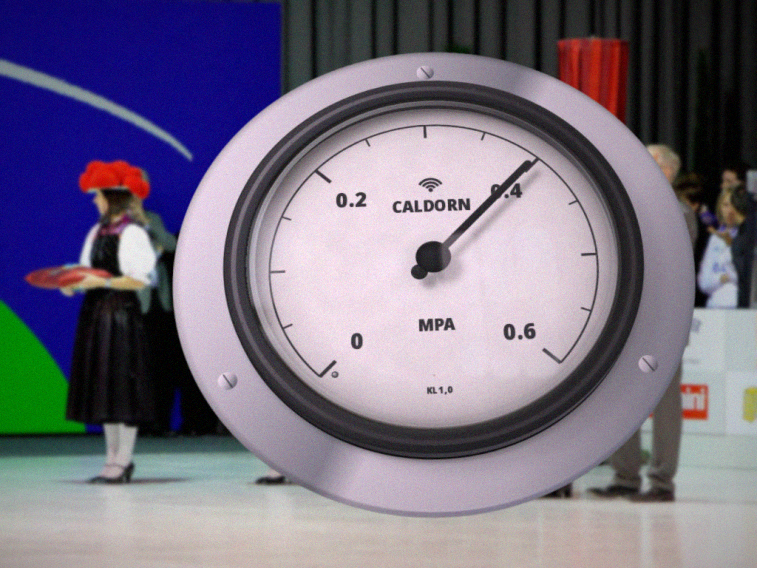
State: 0.4 MPa
